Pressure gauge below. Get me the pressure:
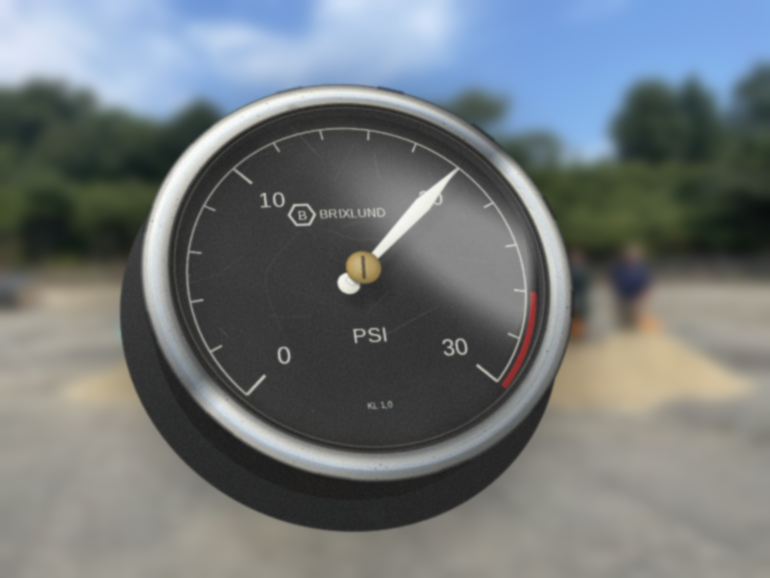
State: 20 psi
